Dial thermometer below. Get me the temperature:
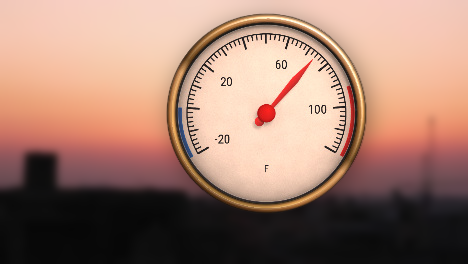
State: 74 °F
